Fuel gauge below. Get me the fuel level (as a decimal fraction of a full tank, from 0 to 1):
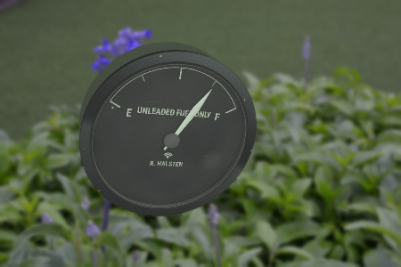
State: 0.75
